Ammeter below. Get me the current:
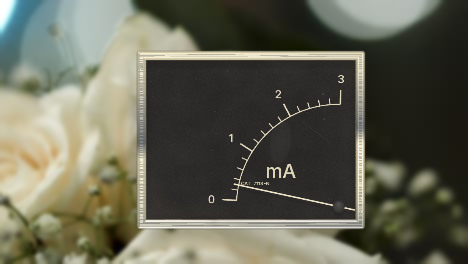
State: 0.3 mA
